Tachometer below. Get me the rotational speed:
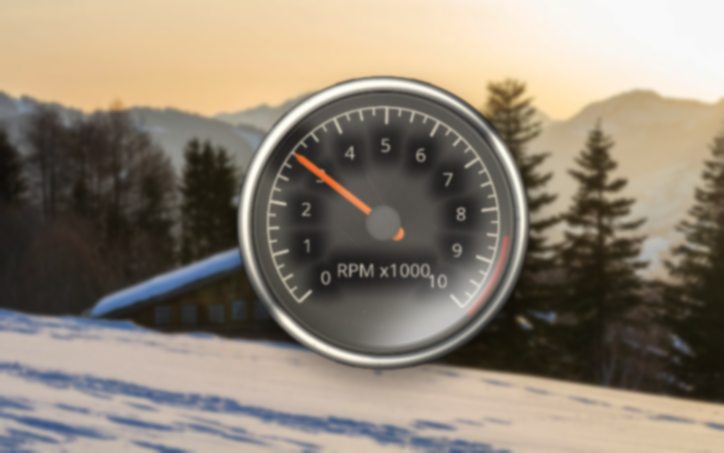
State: 3000 rpm
